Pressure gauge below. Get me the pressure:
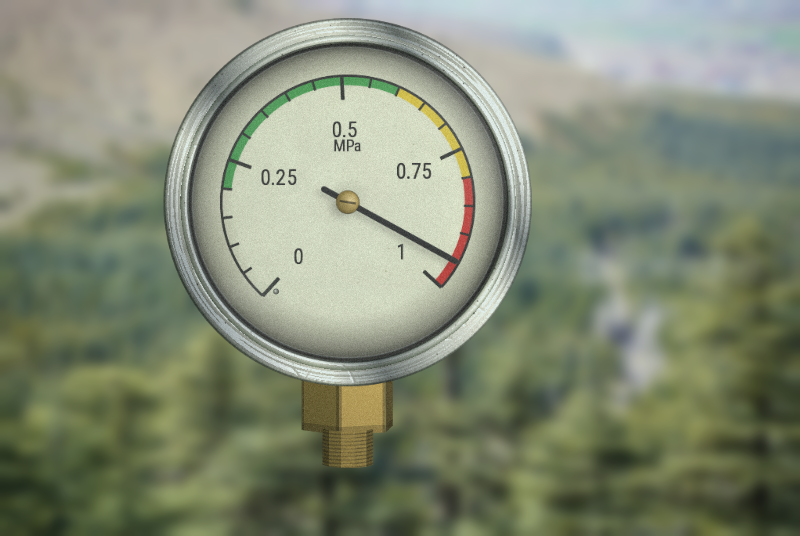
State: 0.95 MPa
